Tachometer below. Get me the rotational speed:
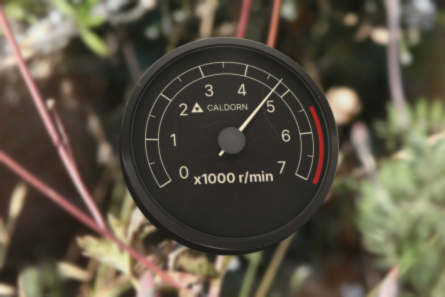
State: 4750 rpm
